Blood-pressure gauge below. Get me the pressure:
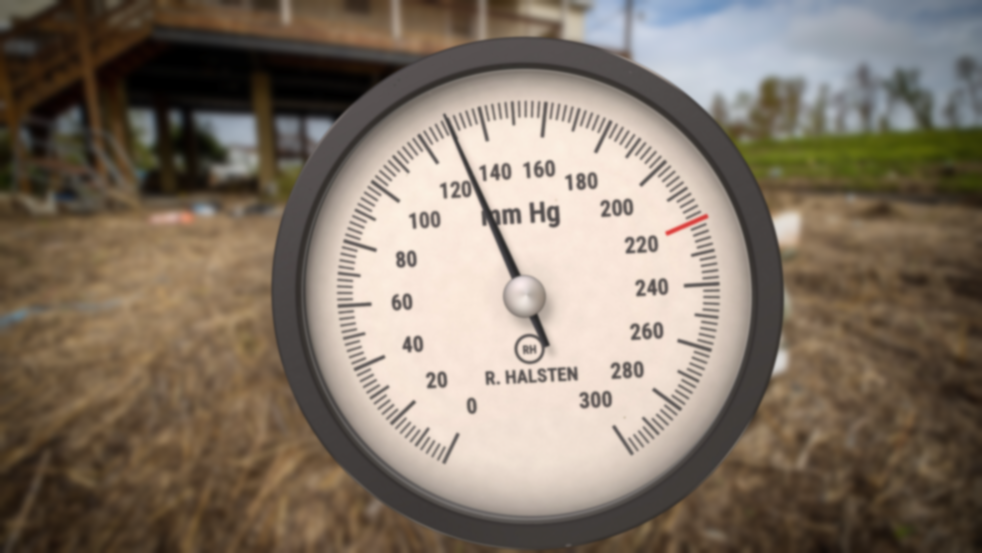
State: 130 mmHg
